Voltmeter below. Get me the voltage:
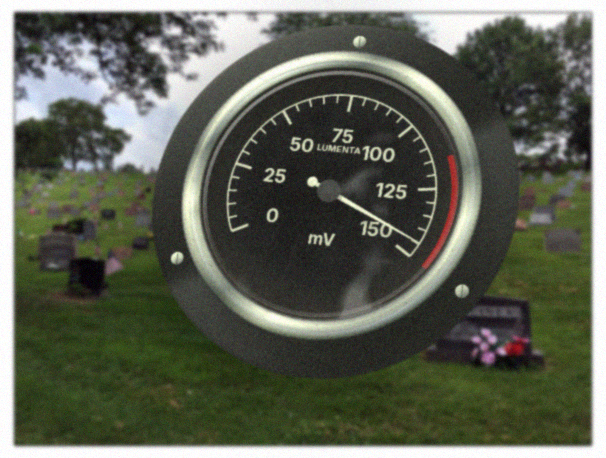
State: 145 mV
